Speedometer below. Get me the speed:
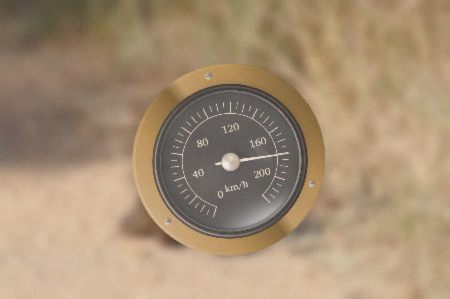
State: 180 km/h
